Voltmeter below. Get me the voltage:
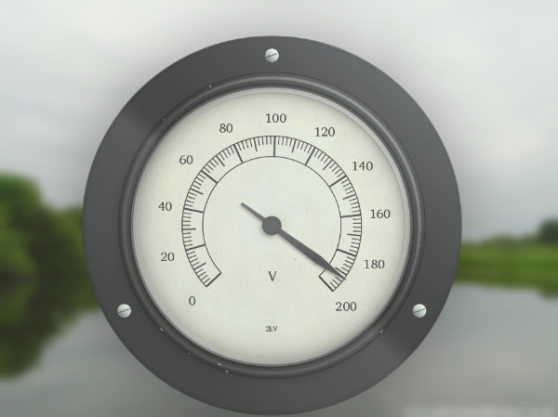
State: 192 V
